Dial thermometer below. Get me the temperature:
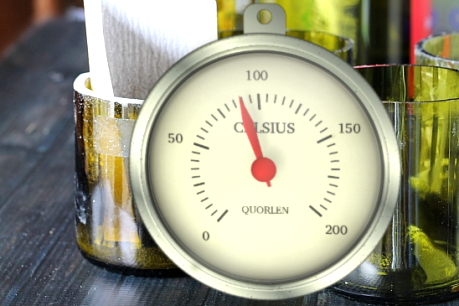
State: 90 °C
